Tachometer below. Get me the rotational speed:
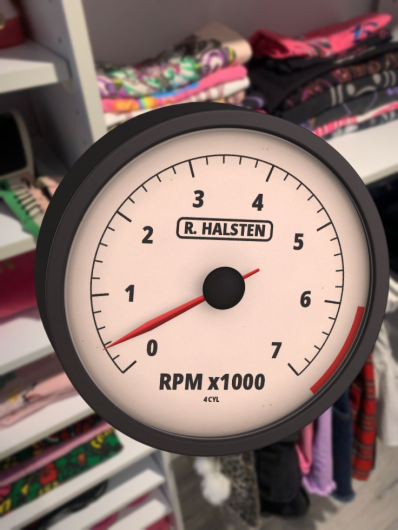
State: 400 rpm
